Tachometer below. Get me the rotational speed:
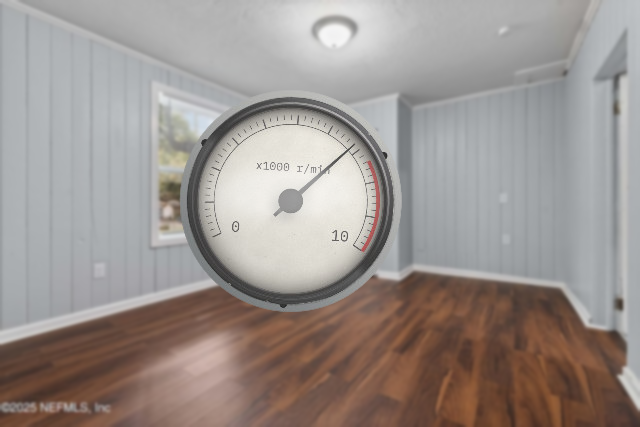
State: 6800 rpm
